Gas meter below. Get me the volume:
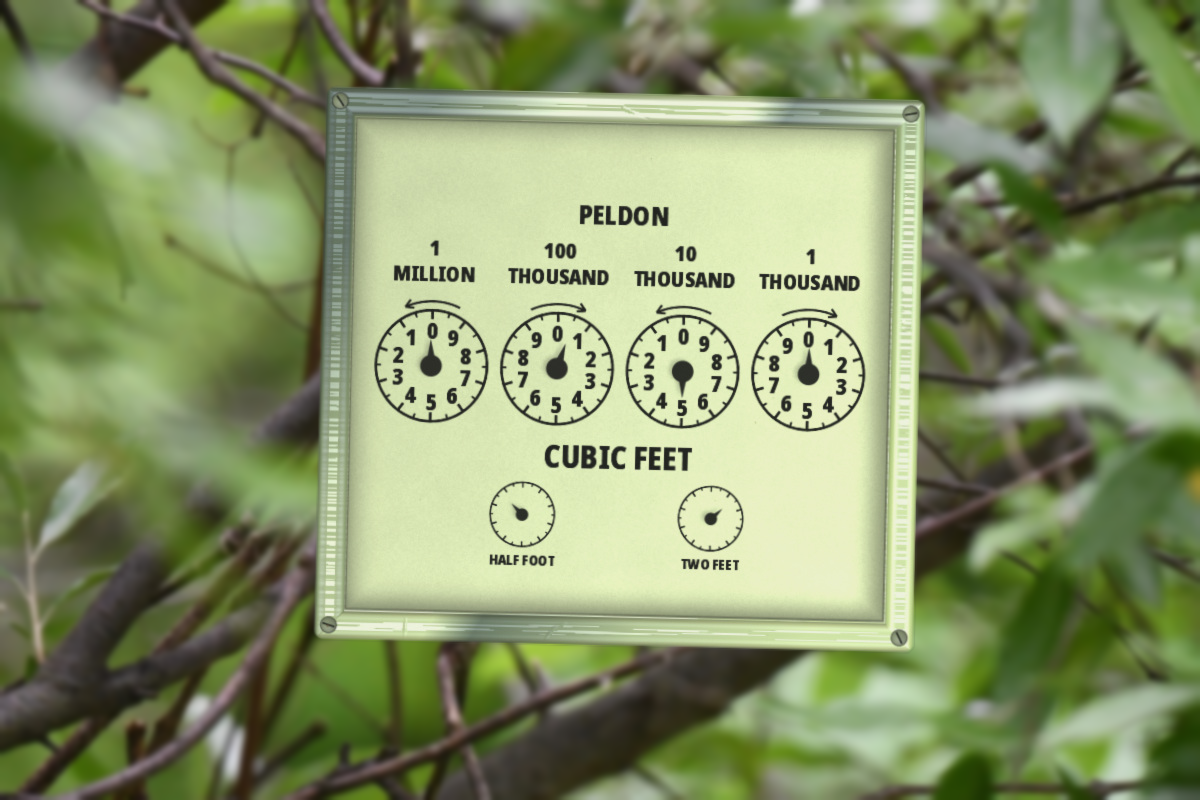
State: 5000 ft³
